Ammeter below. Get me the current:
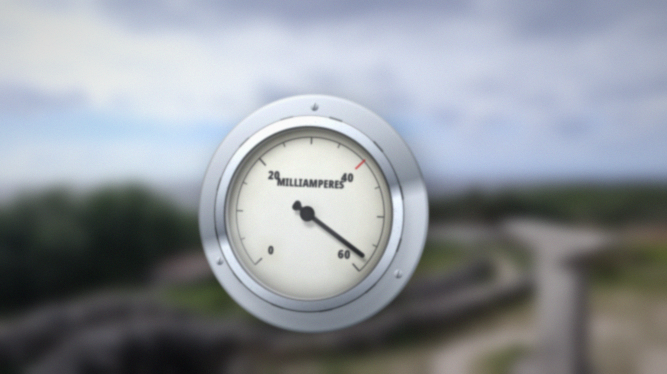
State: 57.5 mA
